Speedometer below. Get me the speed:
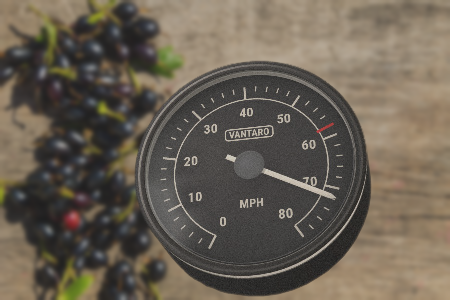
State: 72 mph
